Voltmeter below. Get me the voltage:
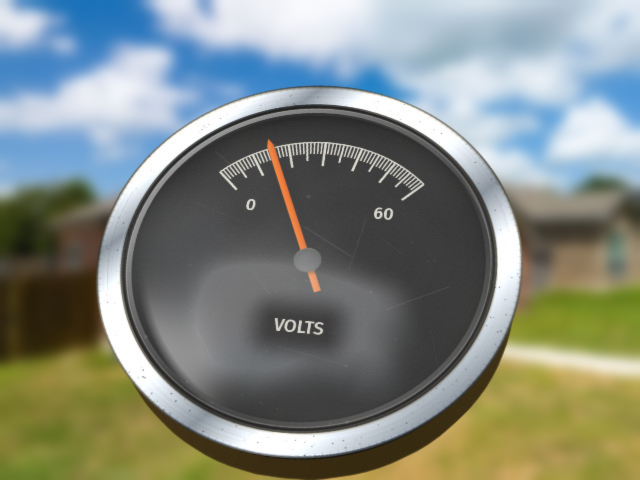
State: 15 V
